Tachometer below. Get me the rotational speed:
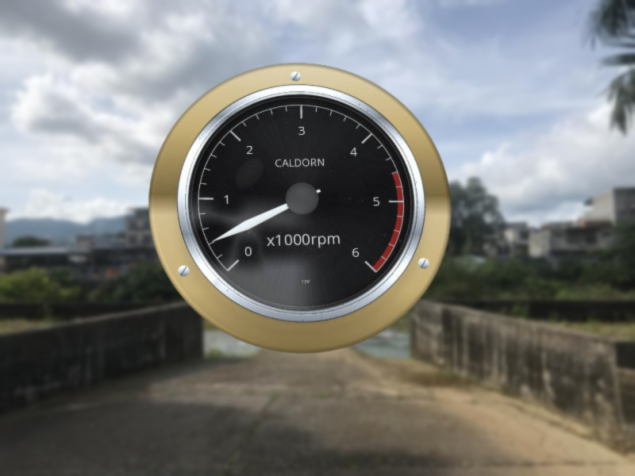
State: 400 rpm
